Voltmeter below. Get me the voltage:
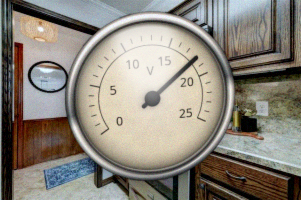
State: 18 V
